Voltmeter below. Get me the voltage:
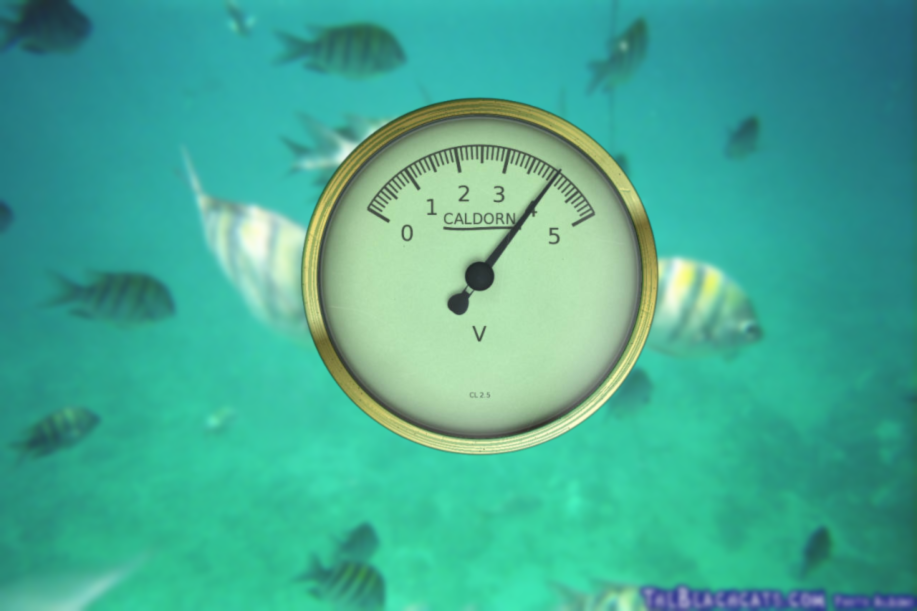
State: 4 V
